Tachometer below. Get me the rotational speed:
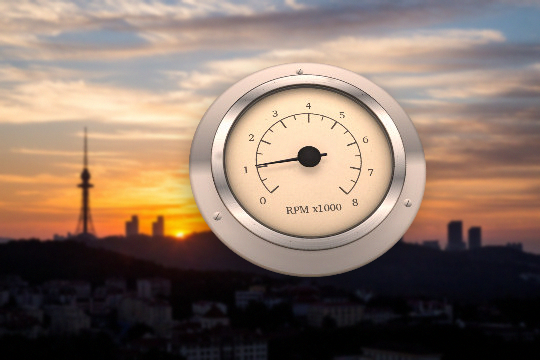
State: 1000 rpm
